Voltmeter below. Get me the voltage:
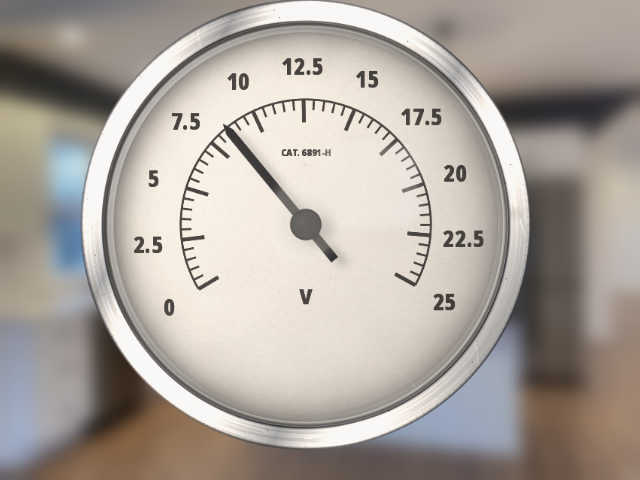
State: 8.5 V
